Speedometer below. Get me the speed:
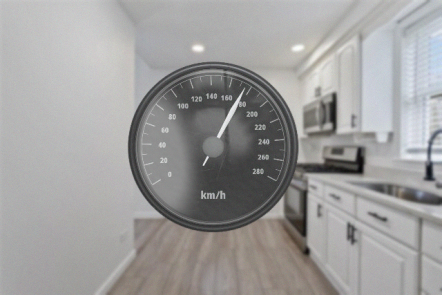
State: 175 km/h
